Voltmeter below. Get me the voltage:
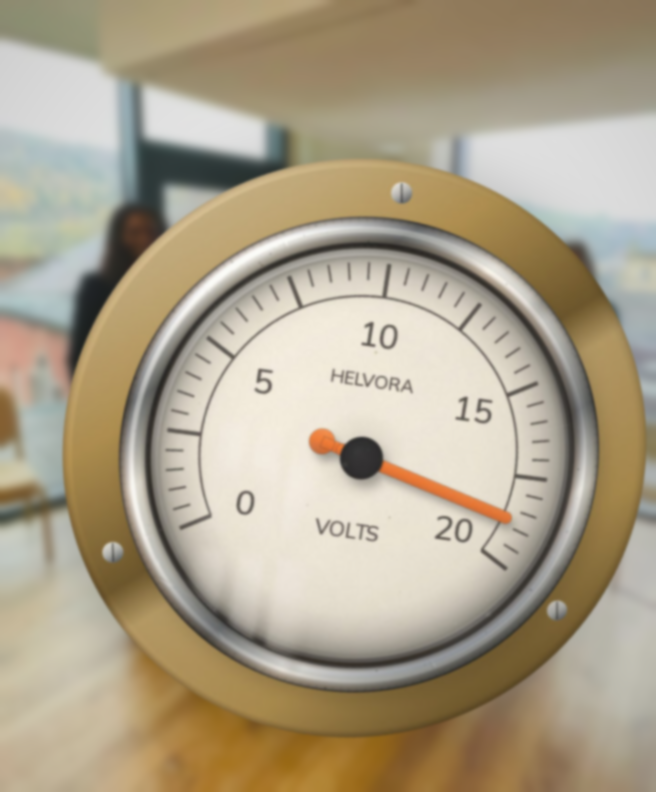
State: 18.75 V
